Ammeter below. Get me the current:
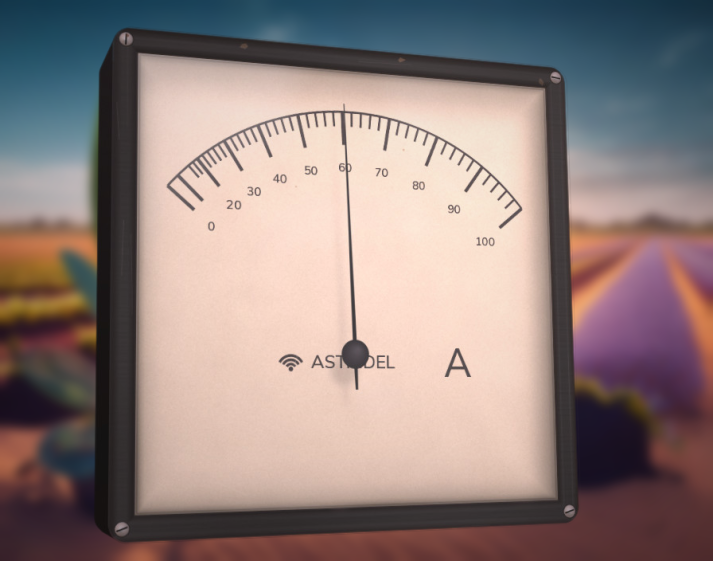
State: 60 A
